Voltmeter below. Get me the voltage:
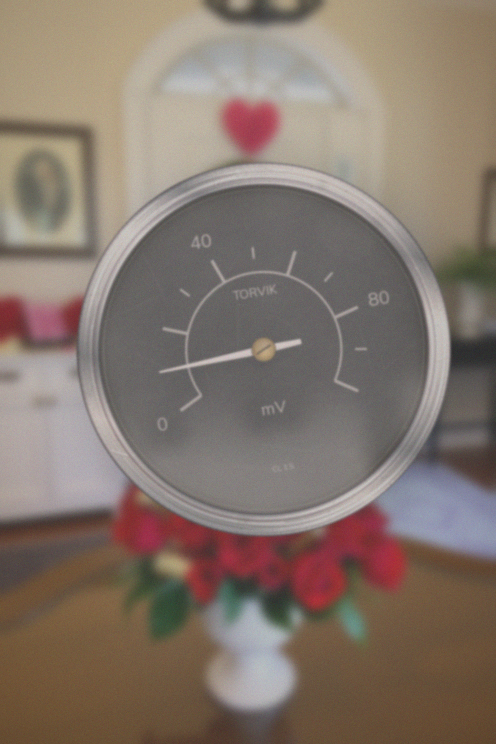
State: 10 mV
